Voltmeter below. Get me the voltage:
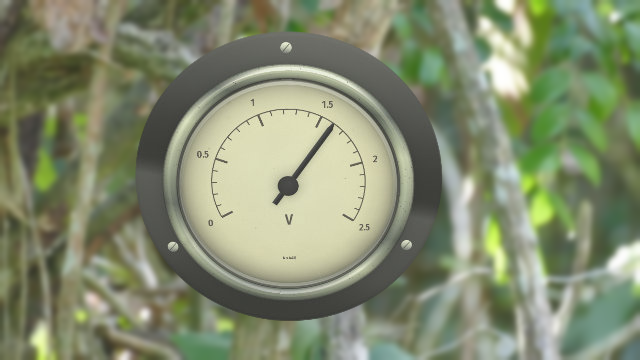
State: 1.6 V
